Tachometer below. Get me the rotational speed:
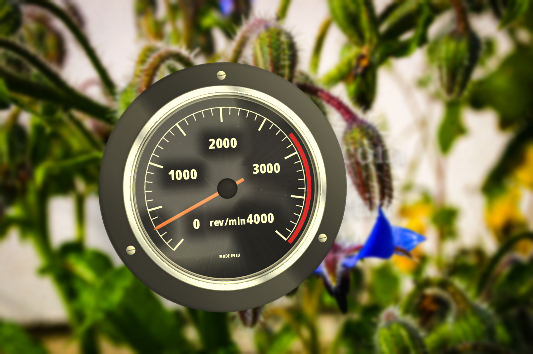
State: 300 rpm
